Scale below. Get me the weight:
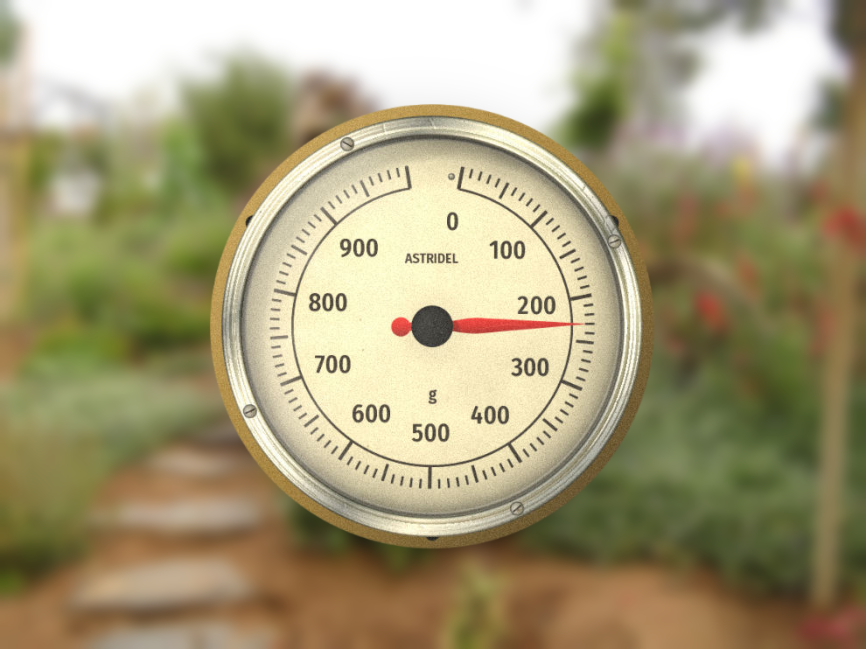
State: 230 g
